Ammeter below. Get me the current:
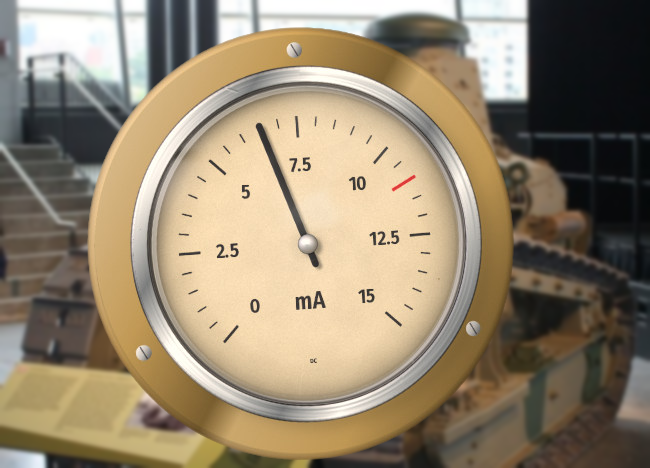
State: 6.5 mA
